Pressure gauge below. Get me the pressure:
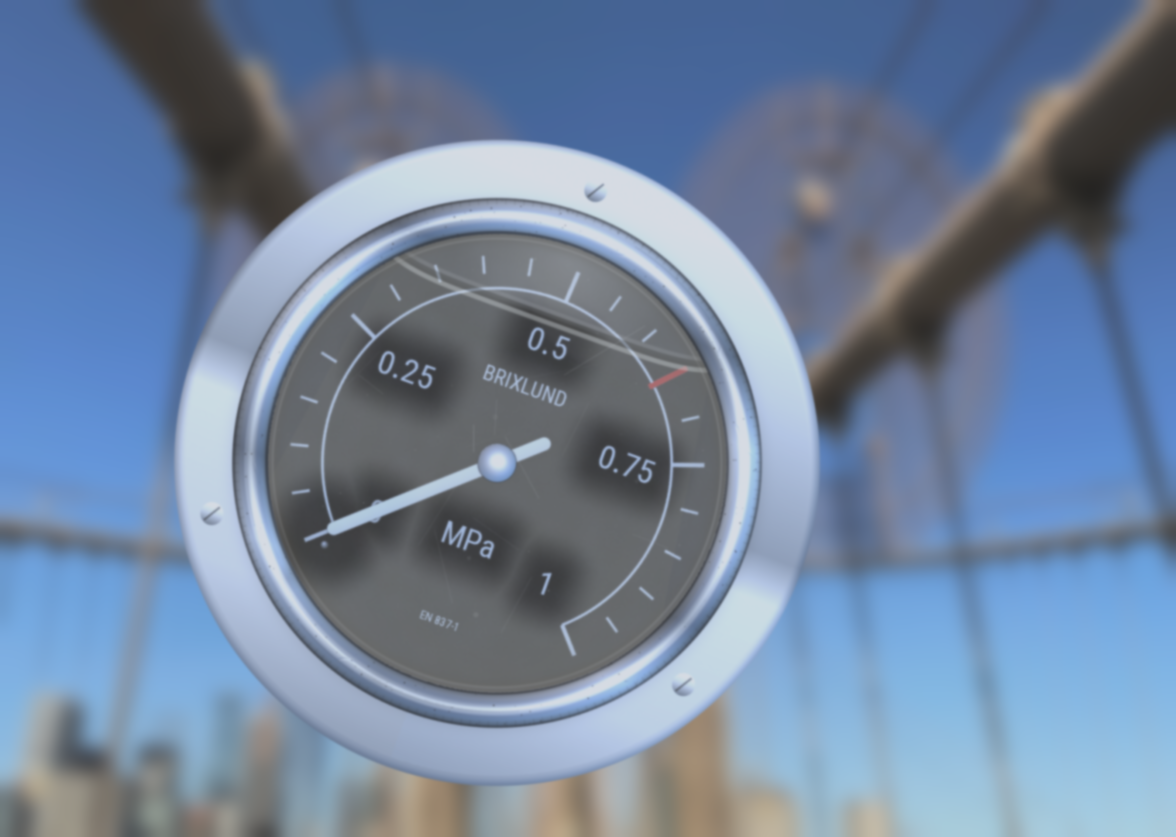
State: 0 MPa
